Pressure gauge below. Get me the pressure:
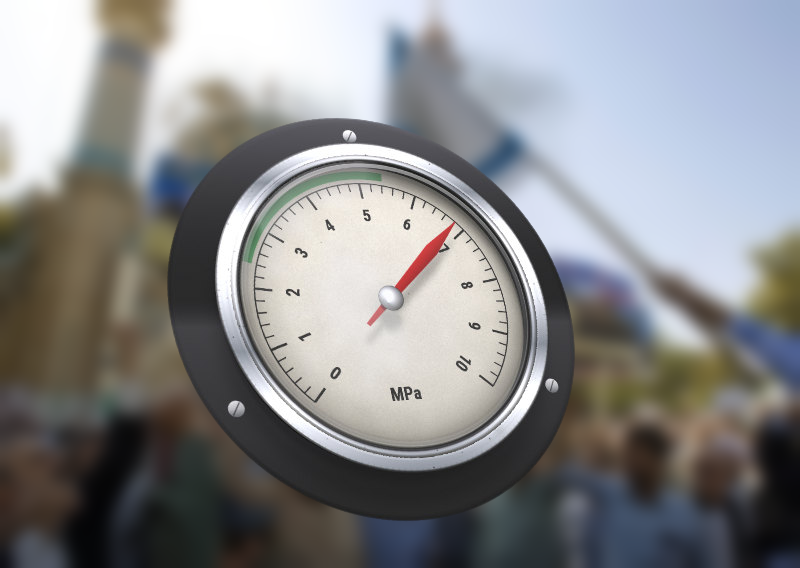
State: 6.8 MPa
